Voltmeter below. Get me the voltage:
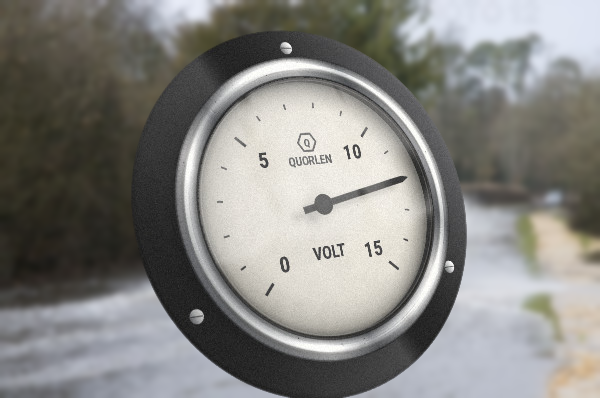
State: 12 V
